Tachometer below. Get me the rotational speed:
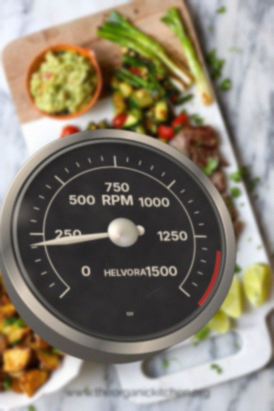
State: 200 rpm
